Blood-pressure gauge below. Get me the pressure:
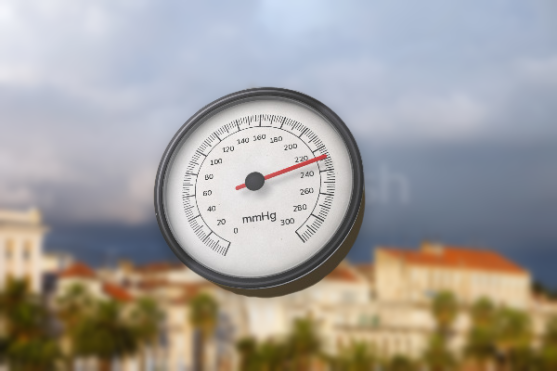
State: 230 mmHg
